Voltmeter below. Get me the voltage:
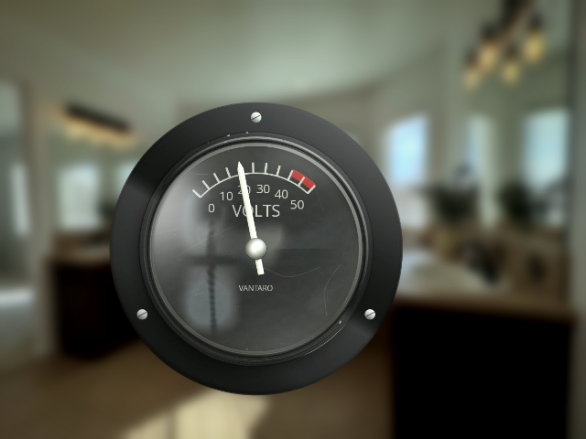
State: 20 V
